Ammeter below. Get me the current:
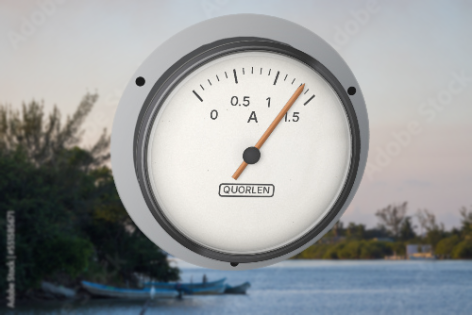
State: 1.3 A
